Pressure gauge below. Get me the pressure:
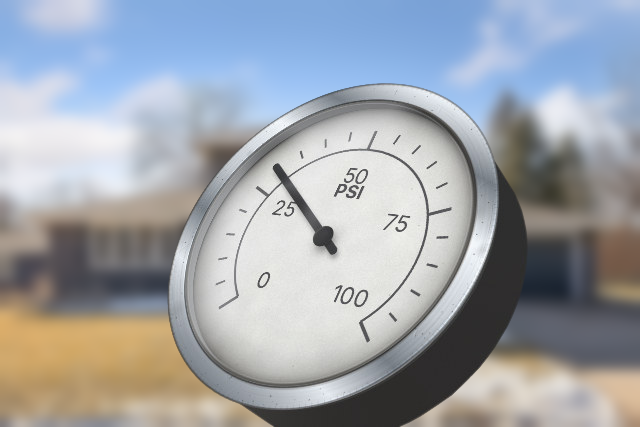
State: 30 psi
